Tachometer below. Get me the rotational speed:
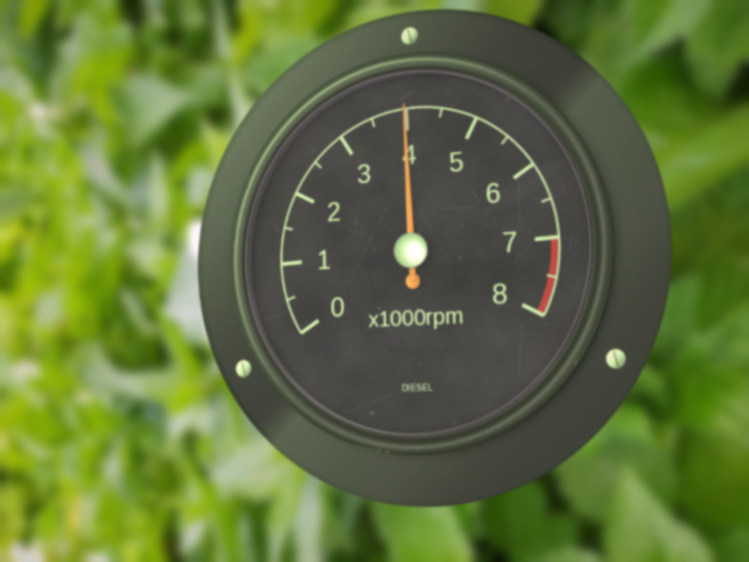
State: 4000 rpm
